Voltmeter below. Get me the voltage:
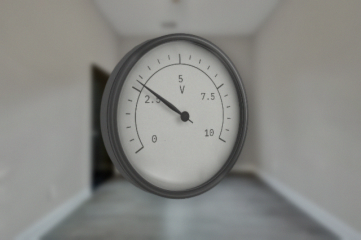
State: 2.75 V
